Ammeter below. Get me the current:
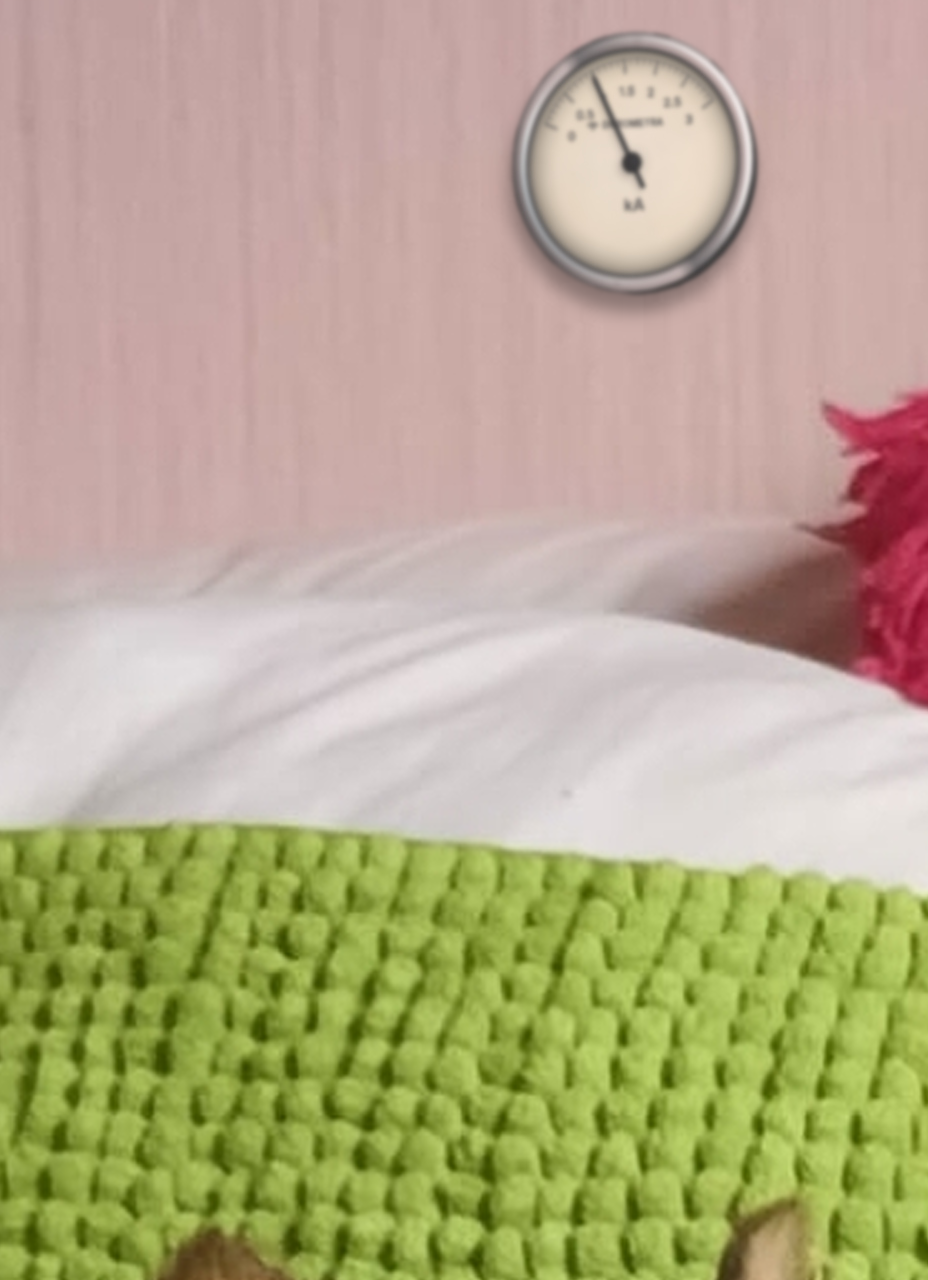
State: 1 kA
